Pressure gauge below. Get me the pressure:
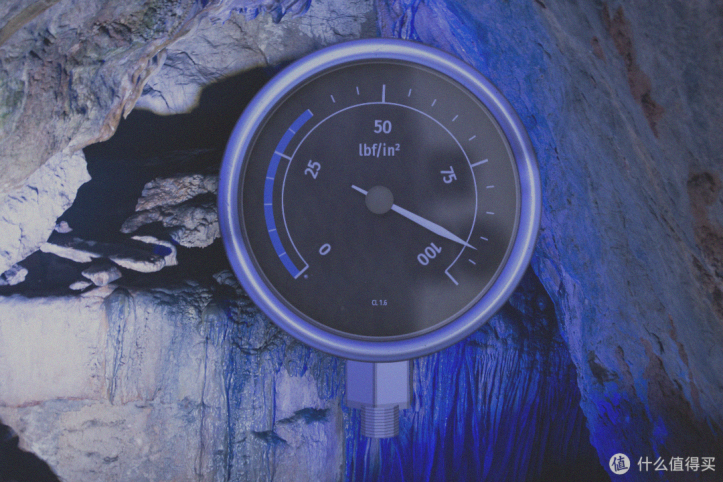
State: 92.5 psi
